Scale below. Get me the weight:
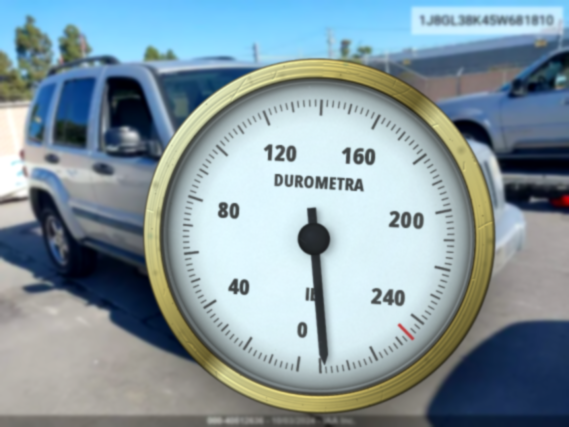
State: 278 lb
